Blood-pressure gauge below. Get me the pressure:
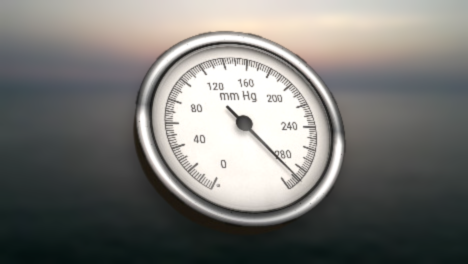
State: 290 mmHg
